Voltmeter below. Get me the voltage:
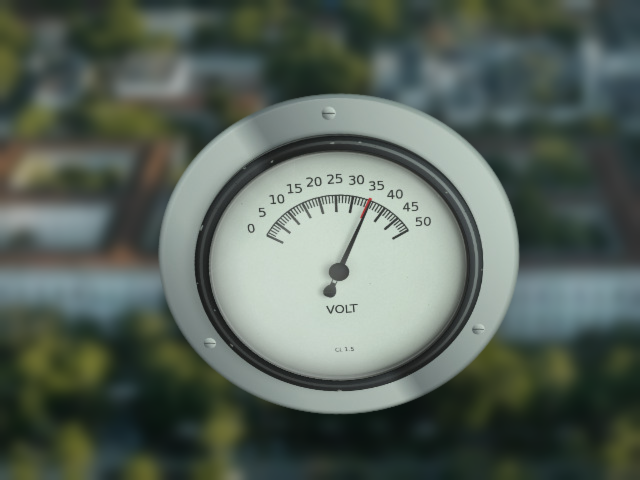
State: 35 V
